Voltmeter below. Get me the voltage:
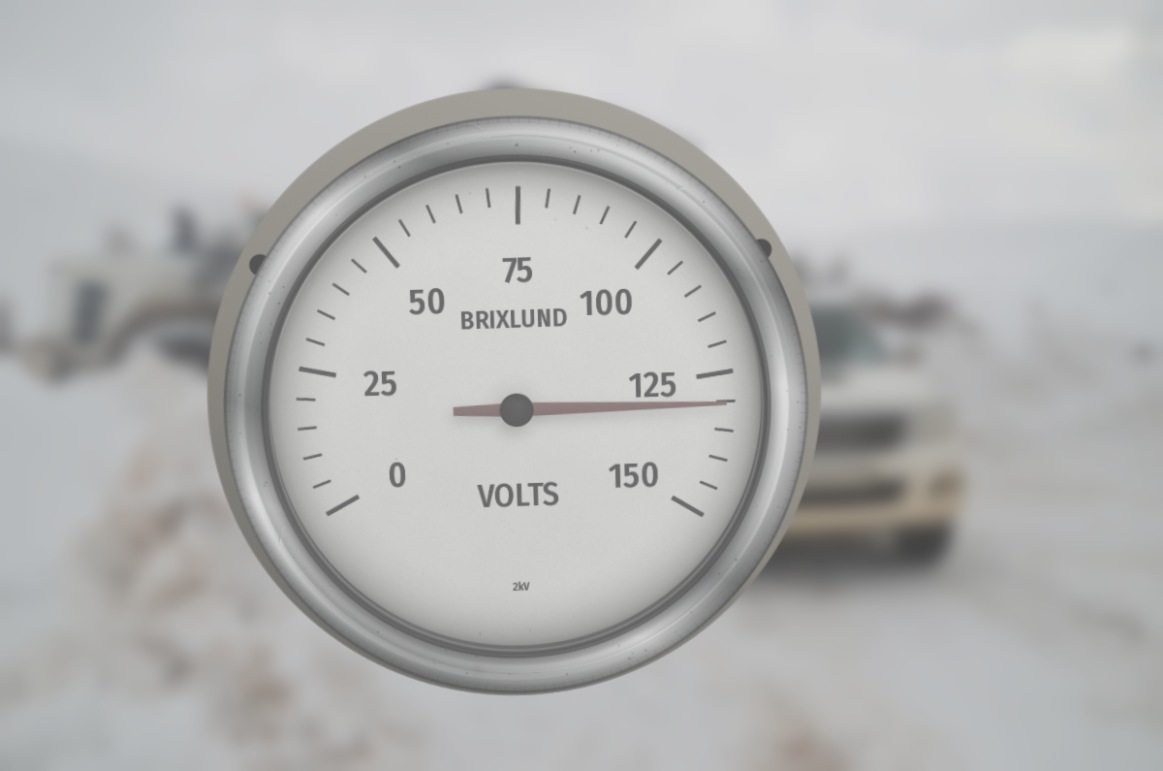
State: 130 V
